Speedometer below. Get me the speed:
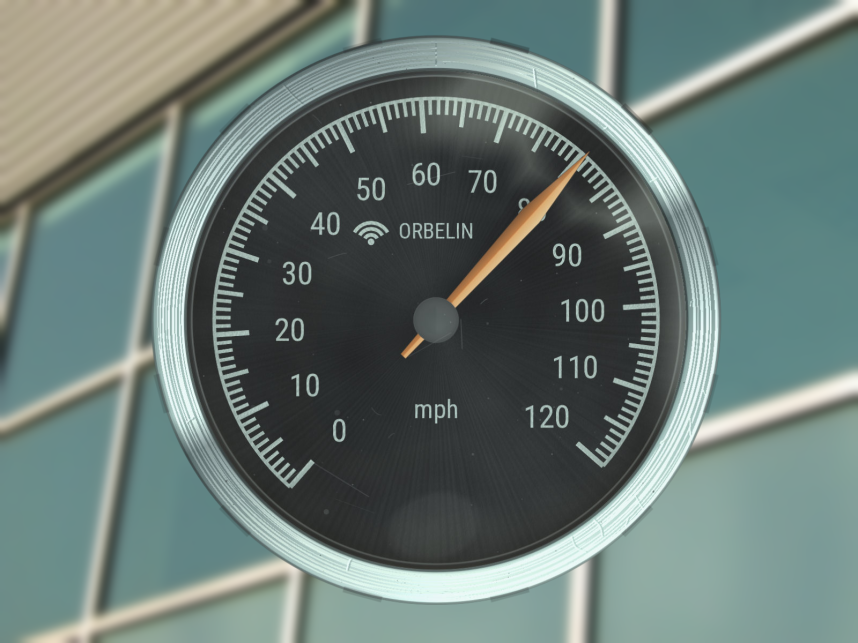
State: 80.5 mph
